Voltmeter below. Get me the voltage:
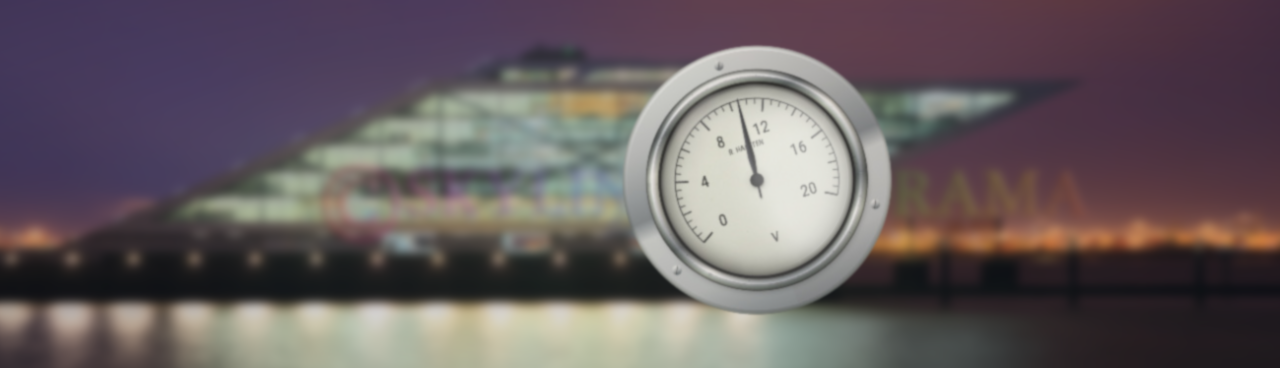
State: 10.5 V
